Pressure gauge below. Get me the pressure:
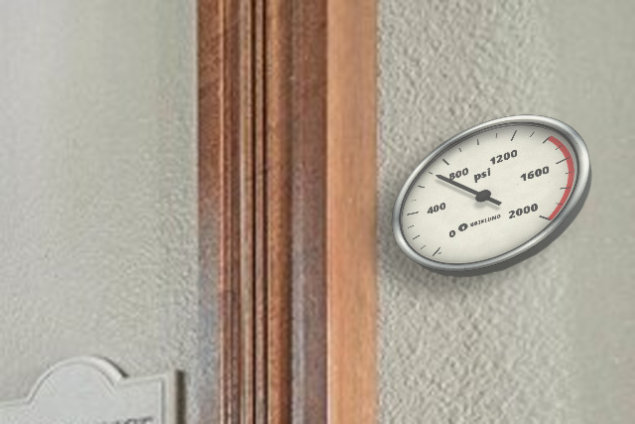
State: 700 psi
